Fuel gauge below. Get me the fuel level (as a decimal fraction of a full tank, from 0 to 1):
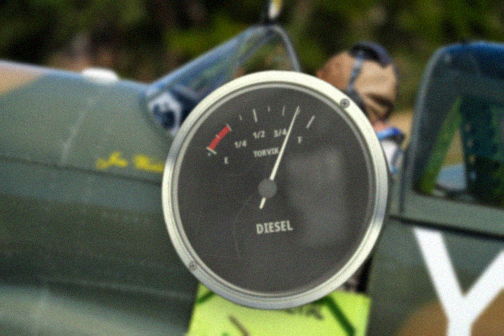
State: 0.875
